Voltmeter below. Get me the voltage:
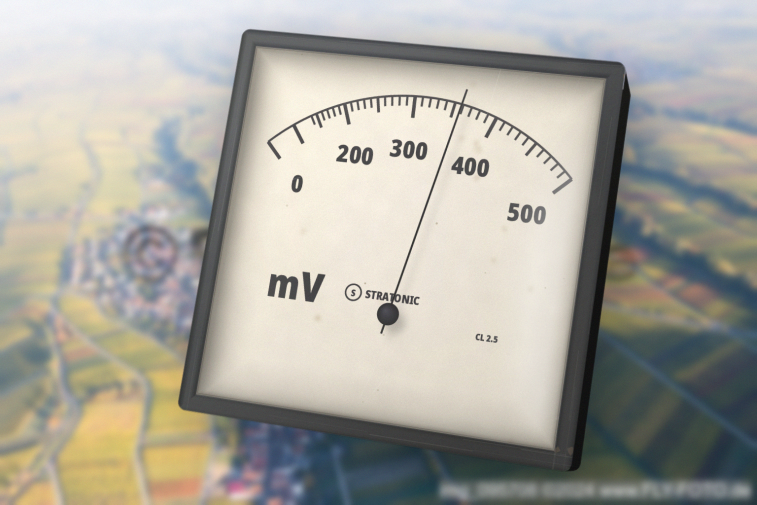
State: 360 mV
